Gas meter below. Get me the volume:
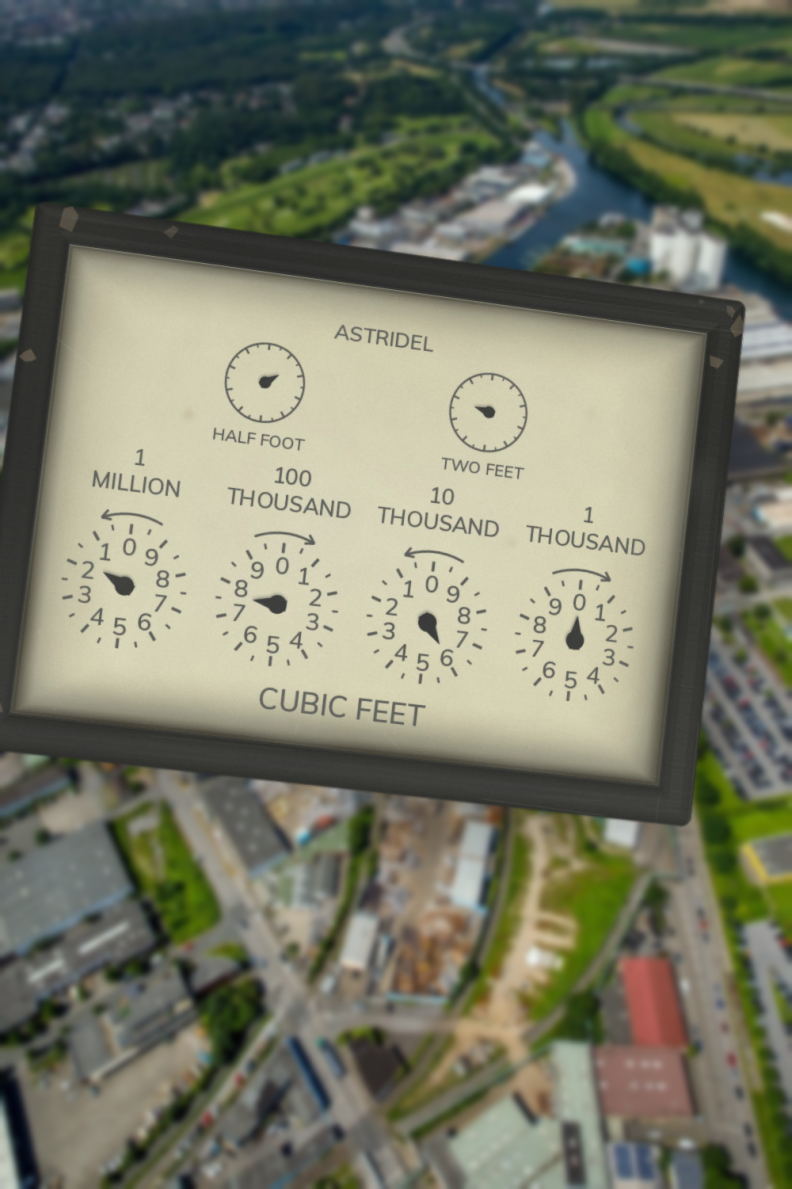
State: 176000 ft³
